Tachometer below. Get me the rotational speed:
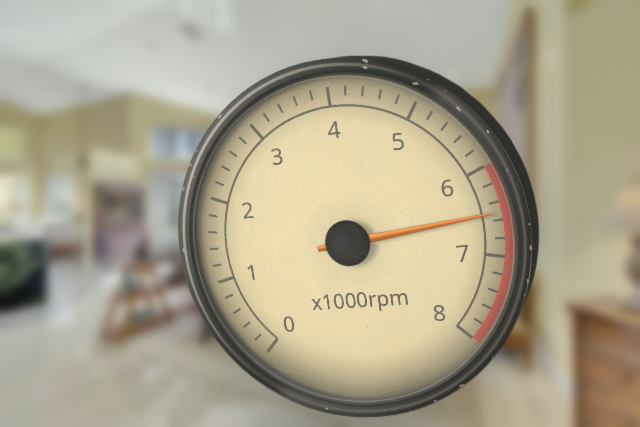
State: 6500 rpm
